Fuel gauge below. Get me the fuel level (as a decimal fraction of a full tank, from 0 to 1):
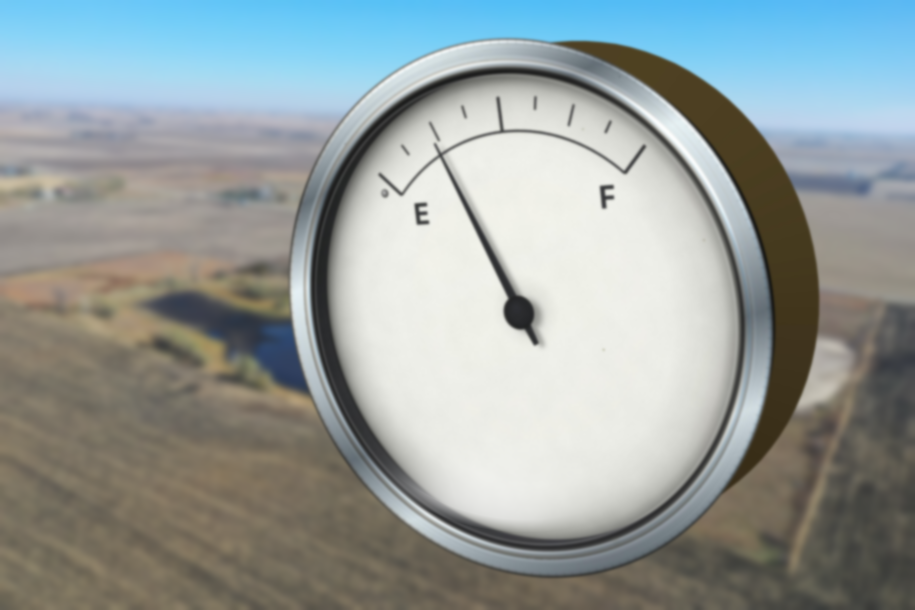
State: 0.25
